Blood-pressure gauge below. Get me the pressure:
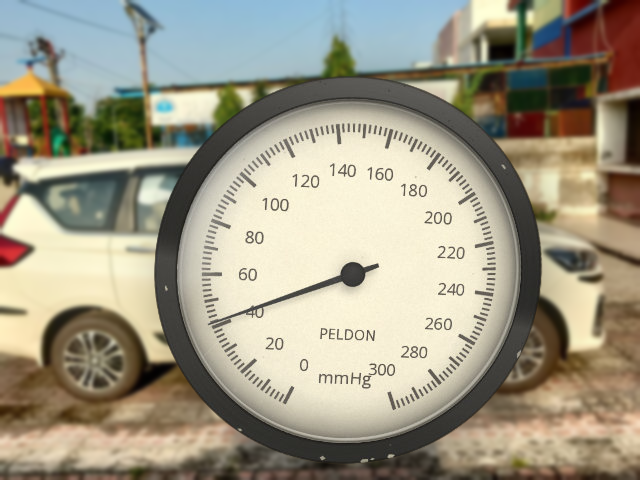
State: 42 mmHg
